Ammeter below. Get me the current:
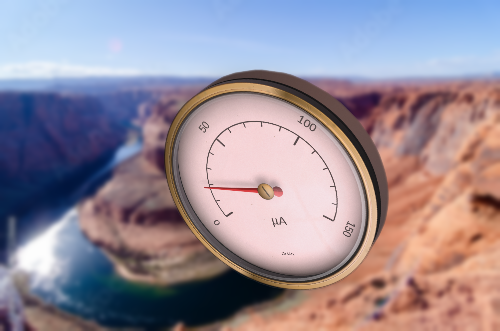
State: 20 µA
